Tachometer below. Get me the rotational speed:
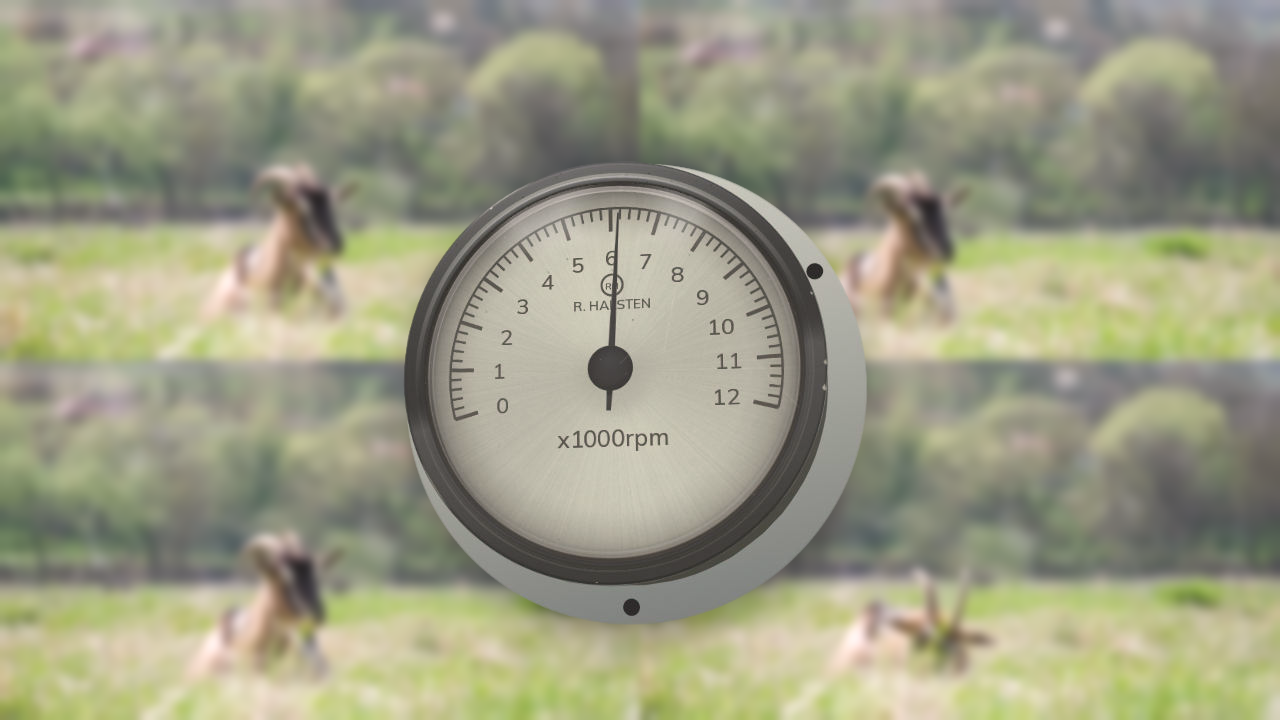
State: 6200 rpm
